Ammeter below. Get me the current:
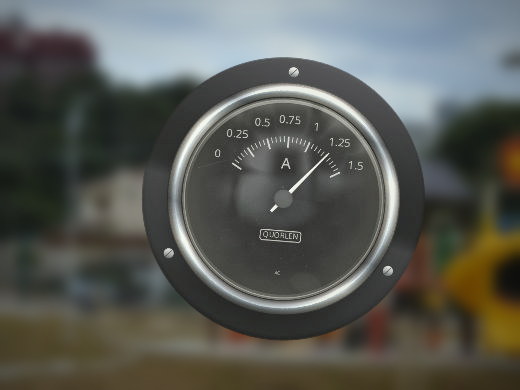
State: 1.25 A
